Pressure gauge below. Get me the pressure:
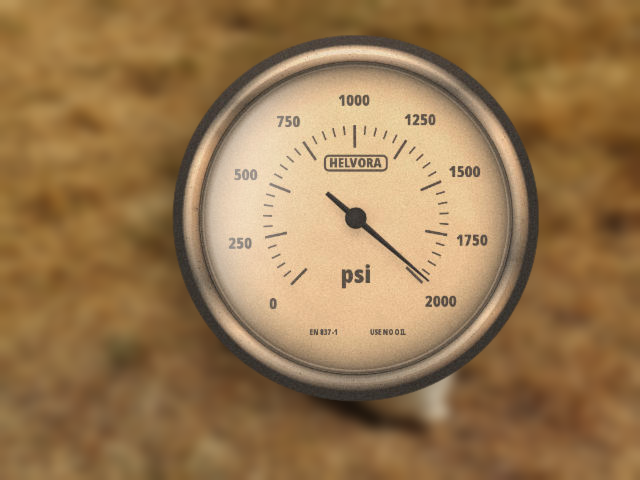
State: 1975 psi
